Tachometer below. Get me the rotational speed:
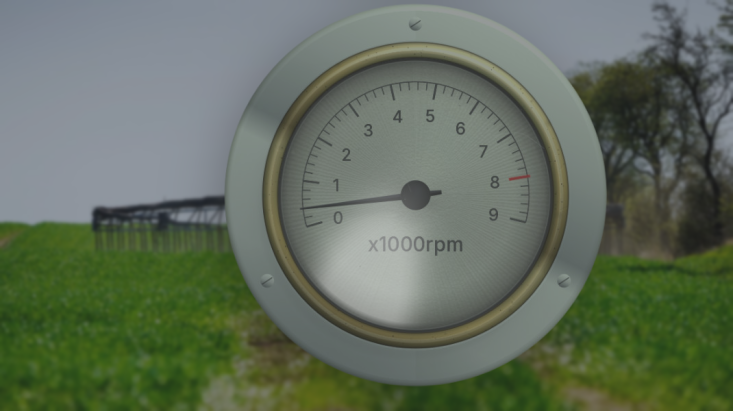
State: 400 rpm
